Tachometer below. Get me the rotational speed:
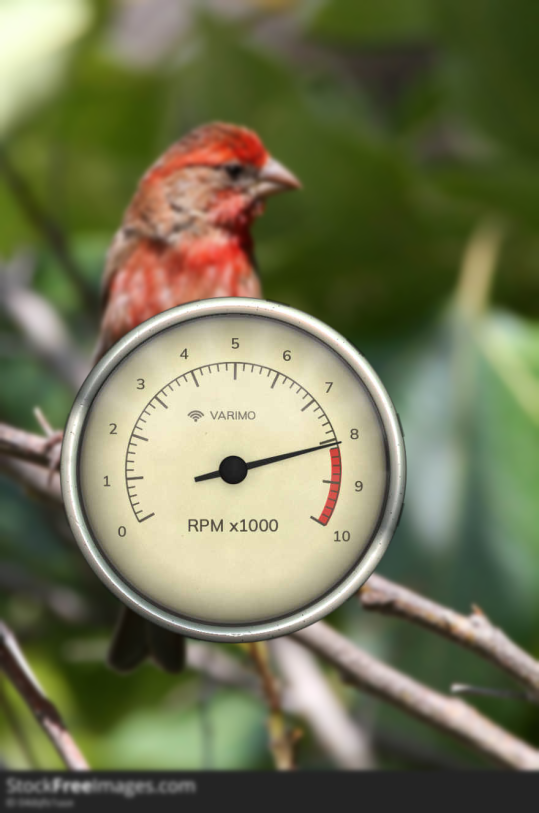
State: 8100 rpm
